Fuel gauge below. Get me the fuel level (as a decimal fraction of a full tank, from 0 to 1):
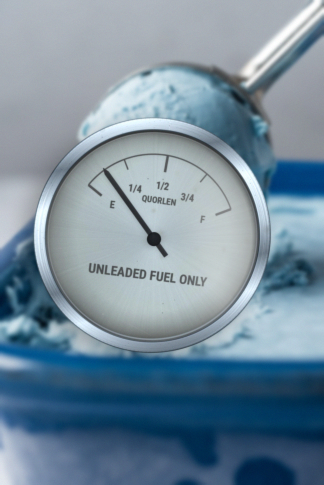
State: 0.125
